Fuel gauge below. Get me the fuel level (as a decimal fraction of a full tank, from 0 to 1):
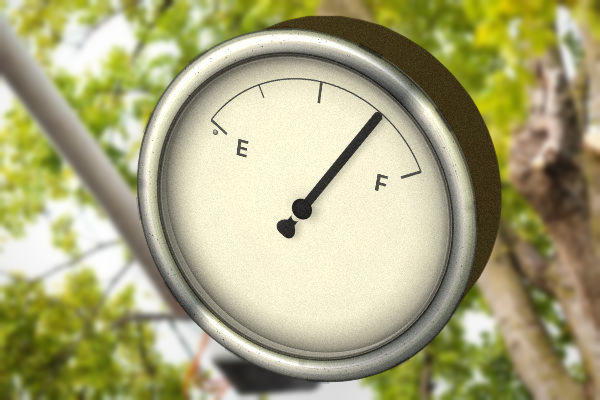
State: 0.75
